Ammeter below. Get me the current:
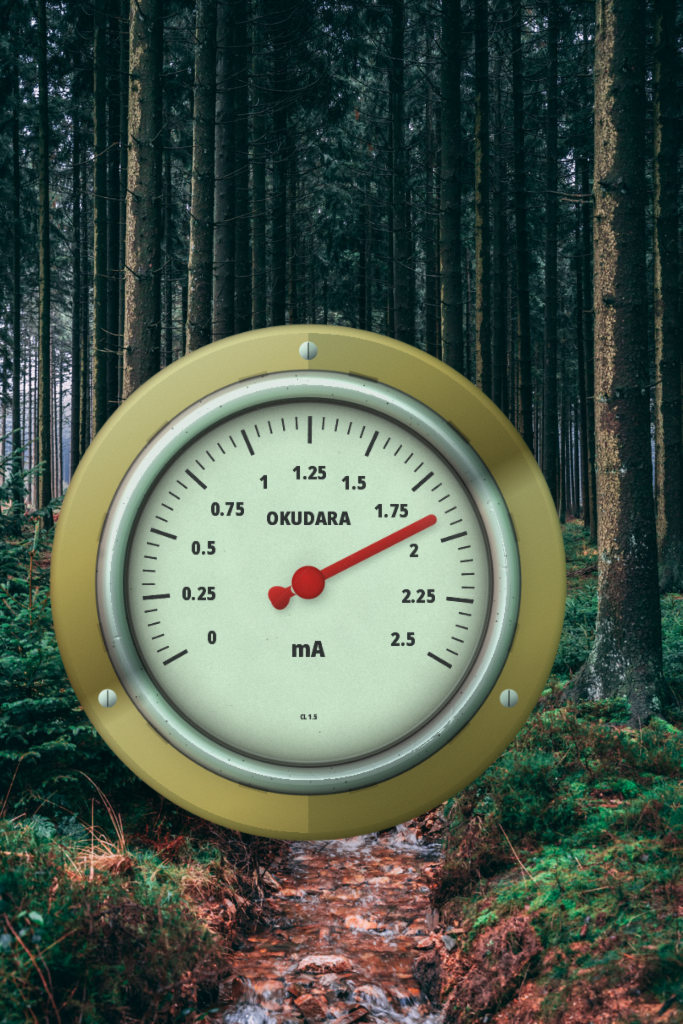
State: 1.9 mA
